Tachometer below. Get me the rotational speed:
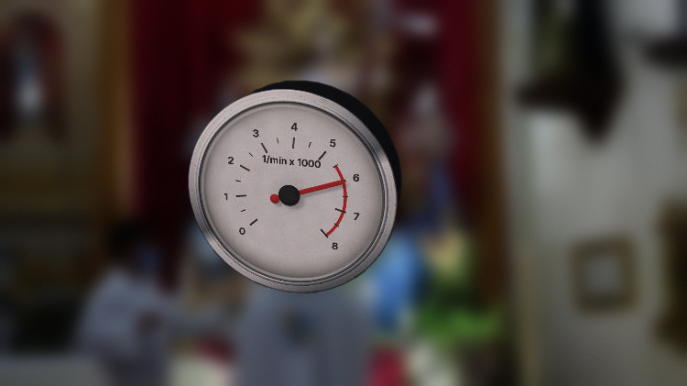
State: 6000 rpm
